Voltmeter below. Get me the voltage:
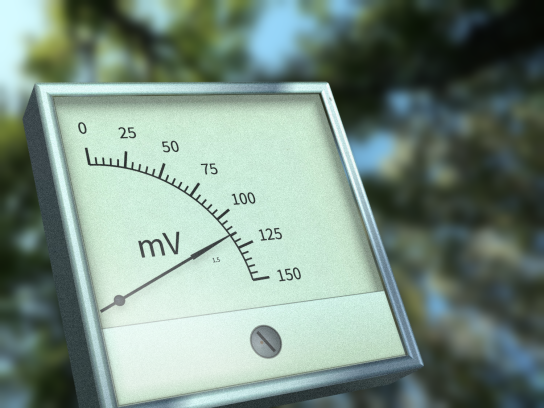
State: 115 mV
